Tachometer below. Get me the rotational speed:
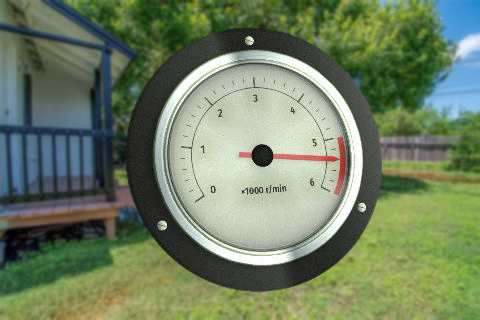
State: 5400 rpm
